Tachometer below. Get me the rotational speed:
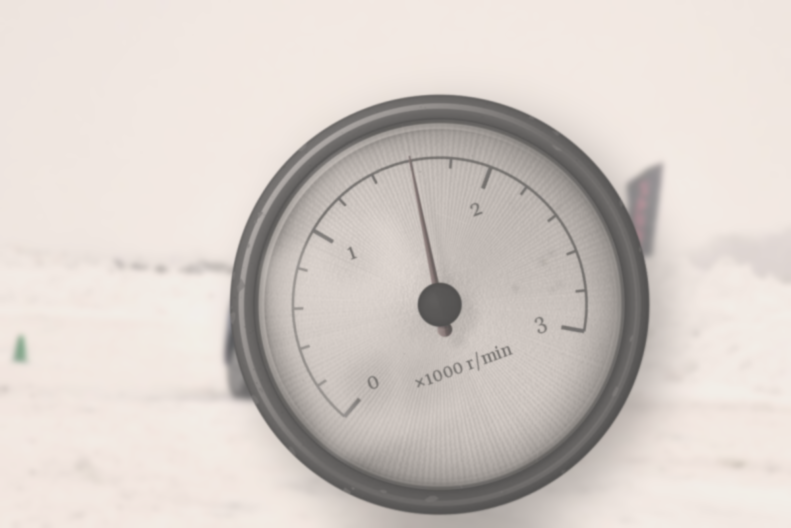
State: 1600 rpm
